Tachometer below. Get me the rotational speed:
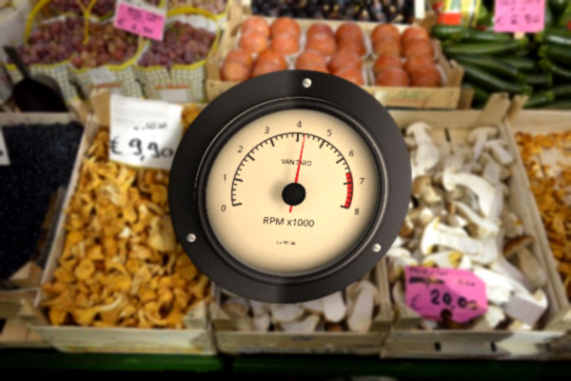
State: 4200 rpm
